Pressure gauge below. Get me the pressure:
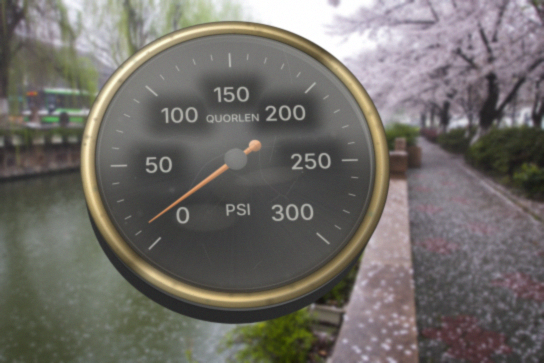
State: 10 psi
